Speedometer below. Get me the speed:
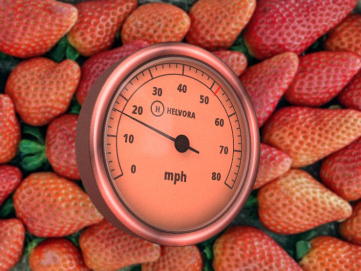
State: 16 mph
